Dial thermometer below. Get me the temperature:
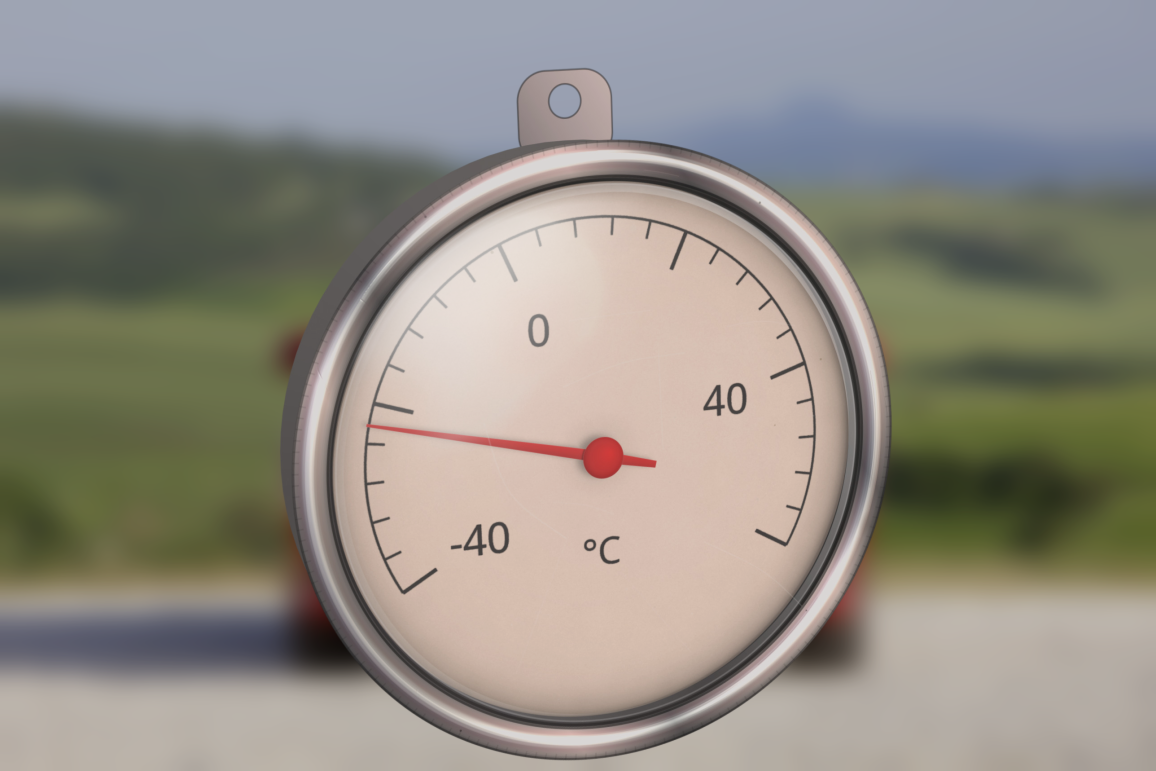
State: -22 °C
